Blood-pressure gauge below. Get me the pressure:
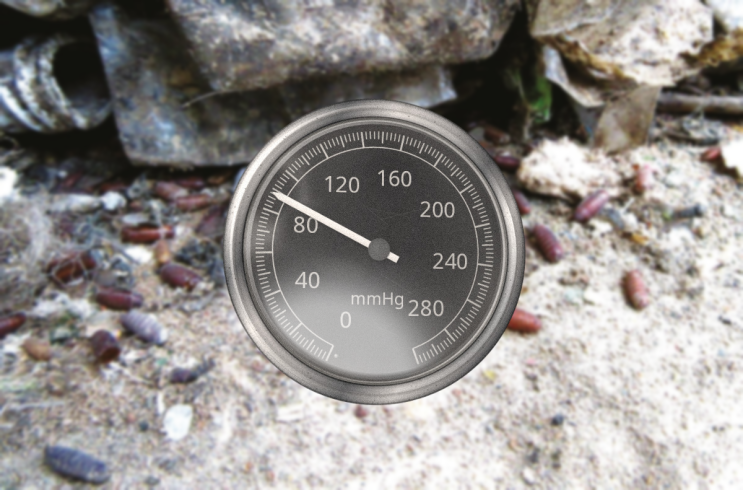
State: 88 mmHg
